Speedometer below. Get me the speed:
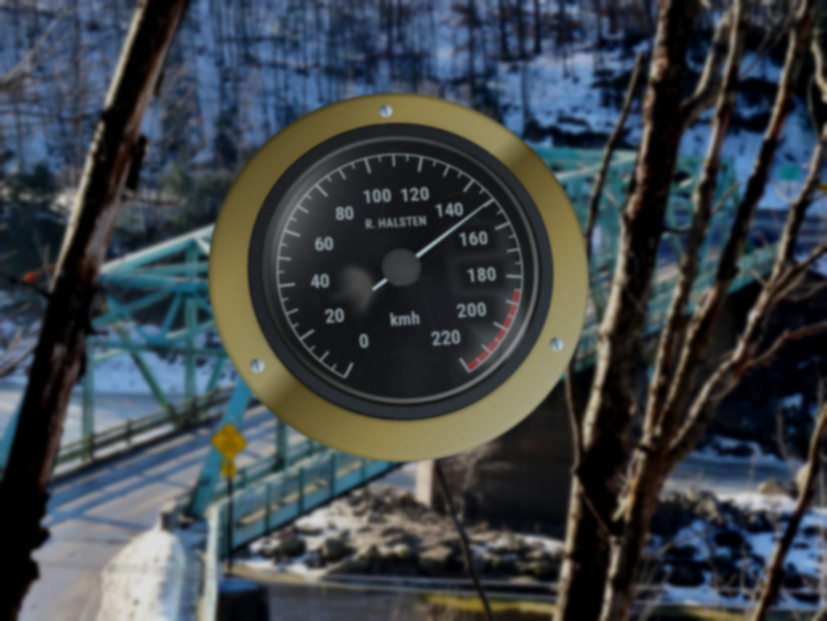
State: 150 km/h
